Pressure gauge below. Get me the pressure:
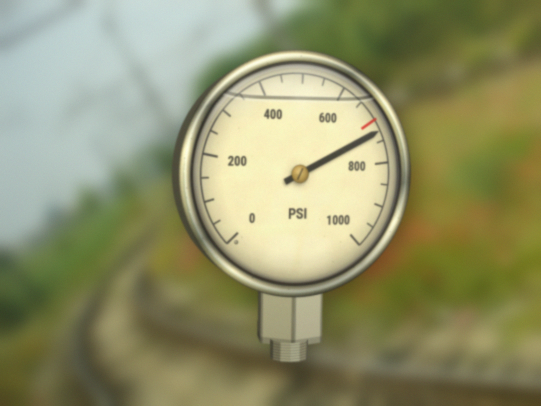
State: 725 psi
